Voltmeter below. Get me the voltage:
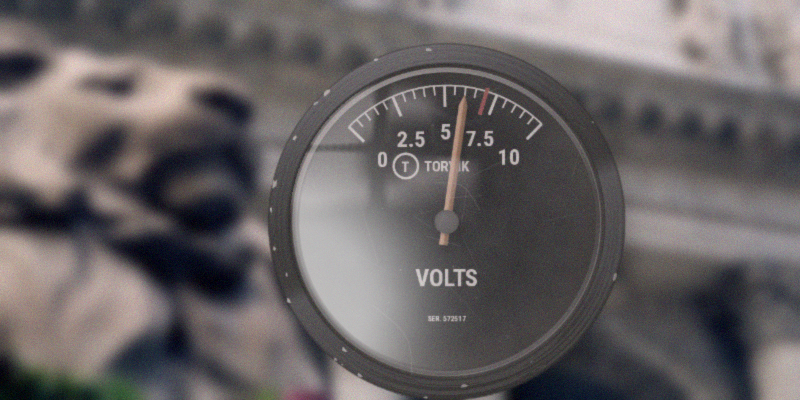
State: 6 V
